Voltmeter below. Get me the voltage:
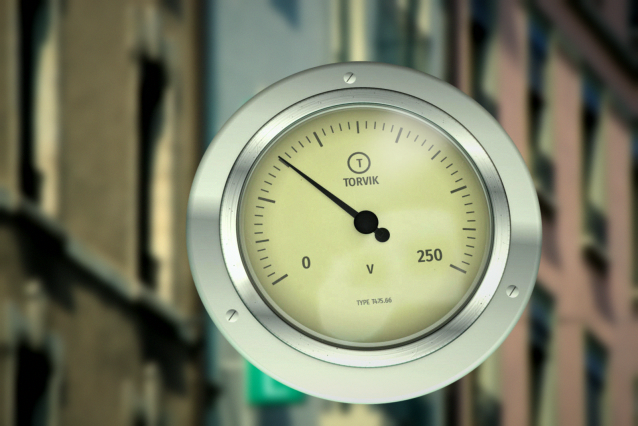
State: 75 V
